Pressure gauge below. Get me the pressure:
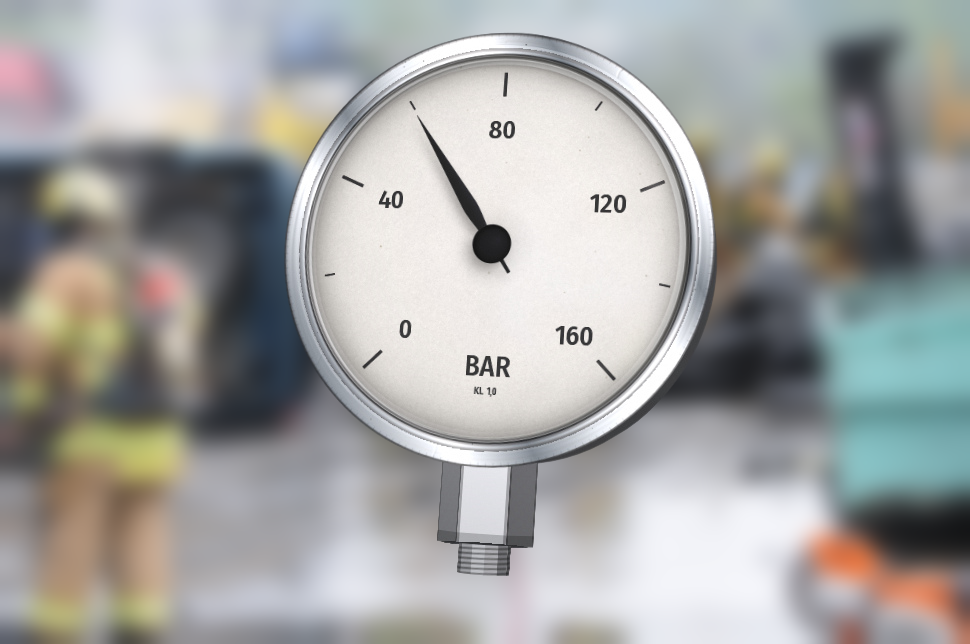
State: 60 bar
